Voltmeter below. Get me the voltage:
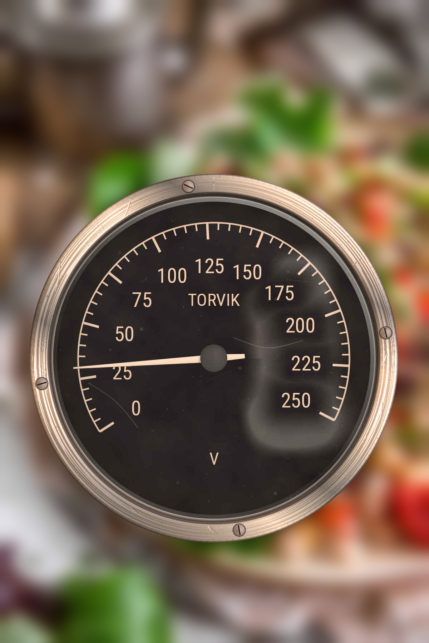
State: 30 V
